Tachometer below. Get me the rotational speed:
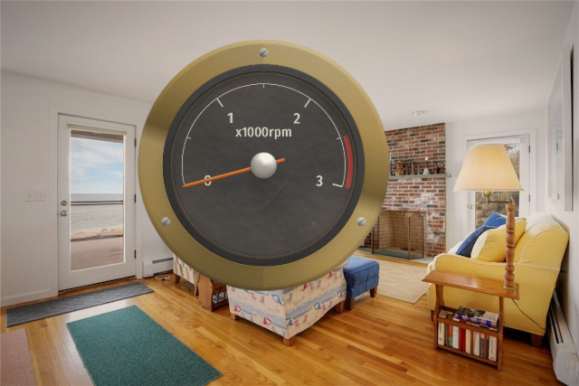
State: 0 rpm
